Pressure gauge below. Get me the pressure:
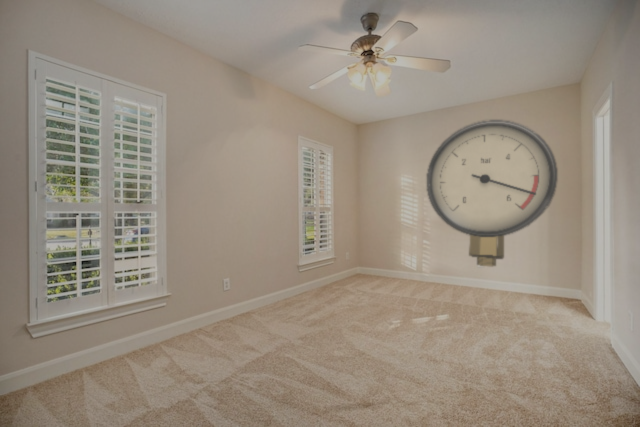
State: 5.5 bar
